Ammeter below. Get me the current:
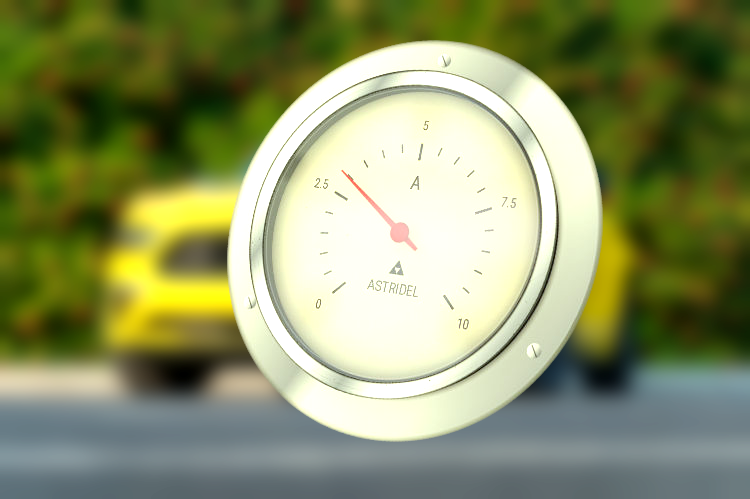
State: 3 A
